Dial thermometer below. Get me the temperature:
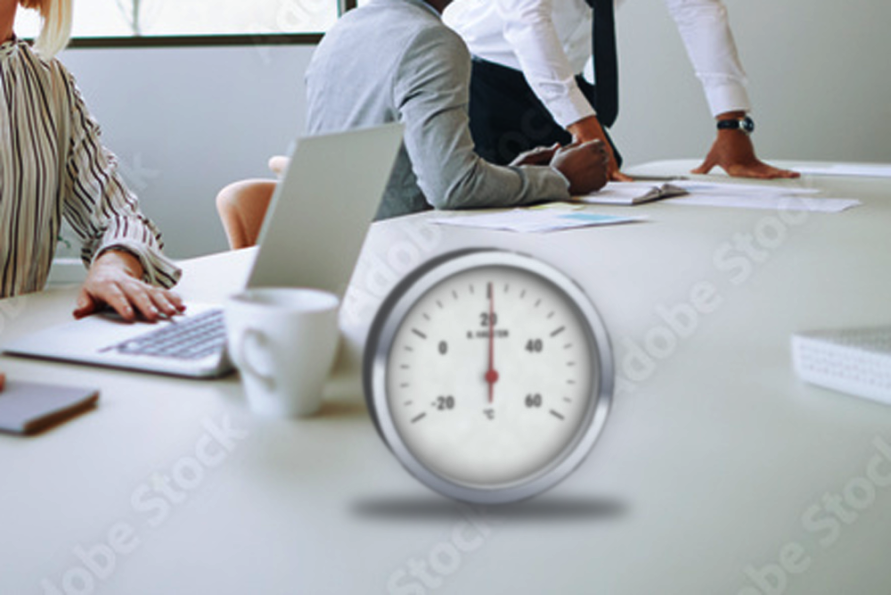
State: 20 °C
